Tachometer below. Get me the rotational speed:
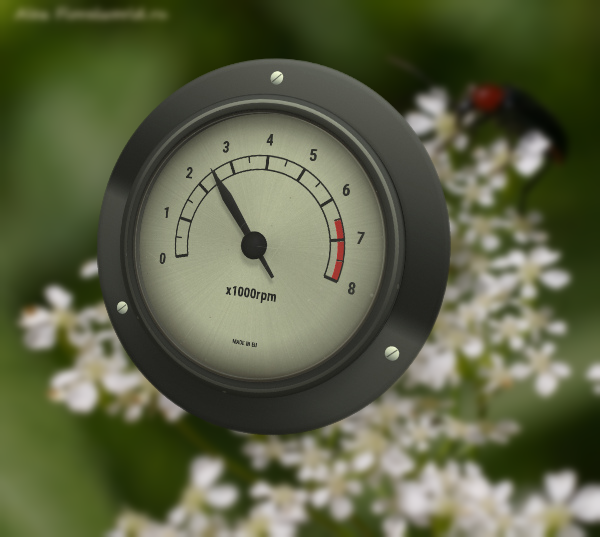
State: 2500 rpm
